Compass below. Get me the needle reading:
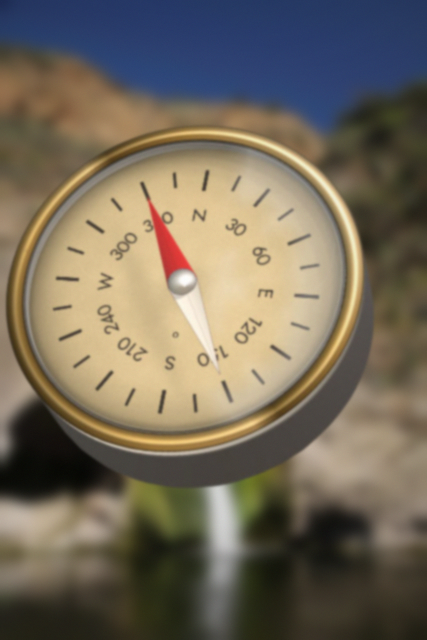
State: 330 °
